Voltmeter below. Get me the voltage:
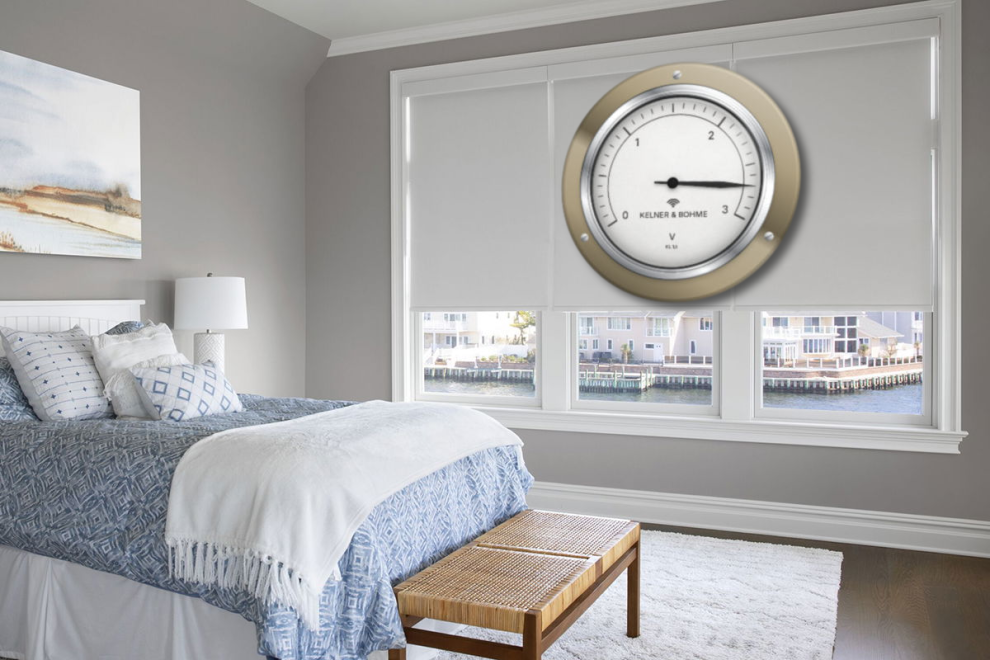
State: 2.7 V
